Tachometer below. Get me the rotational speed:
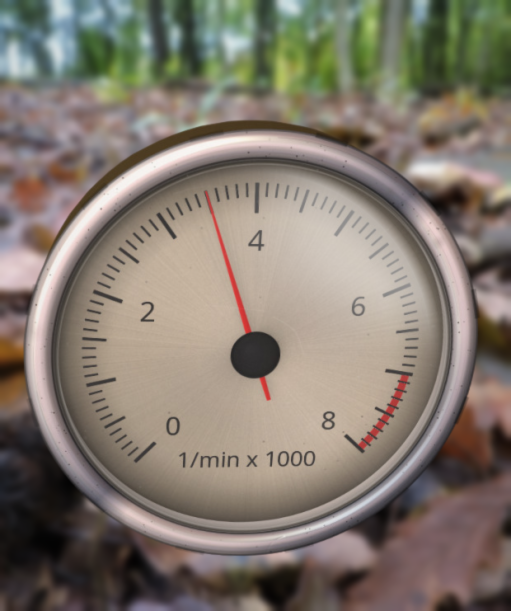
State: 3500 rpm
